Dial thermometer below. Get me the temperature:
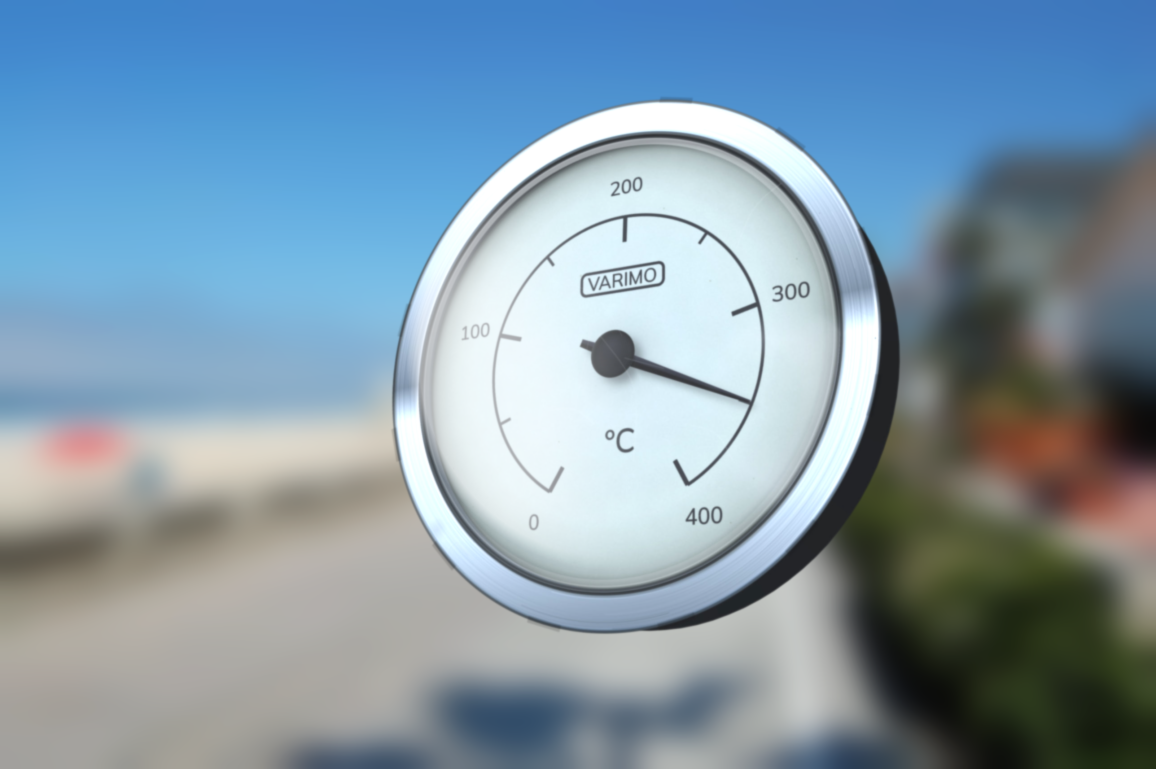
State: 350 °C
